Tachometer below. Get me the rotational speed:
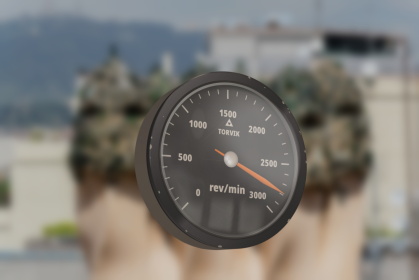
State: 2800 rpm
